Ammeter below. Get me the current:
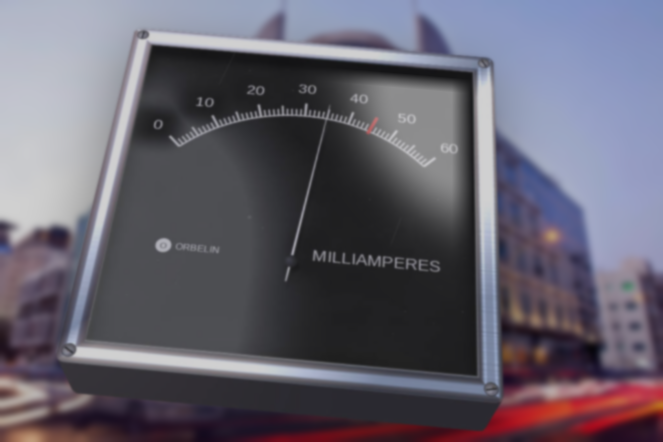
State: 35 mA
